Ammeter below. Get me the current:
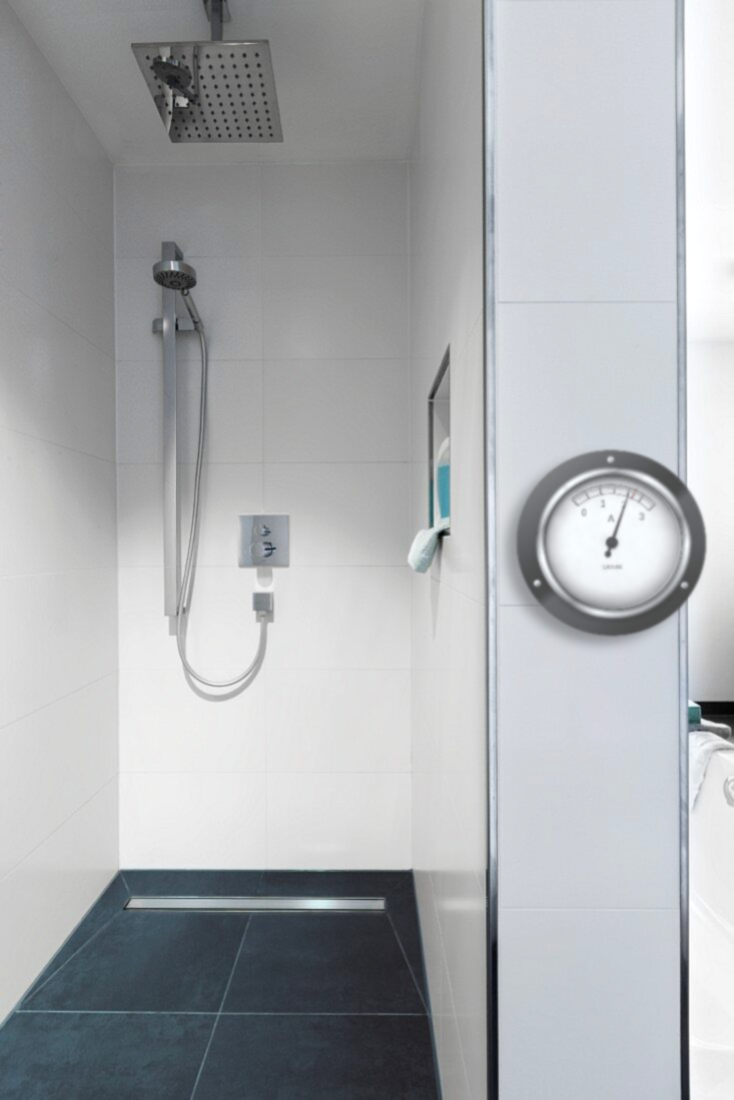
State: 2 A
